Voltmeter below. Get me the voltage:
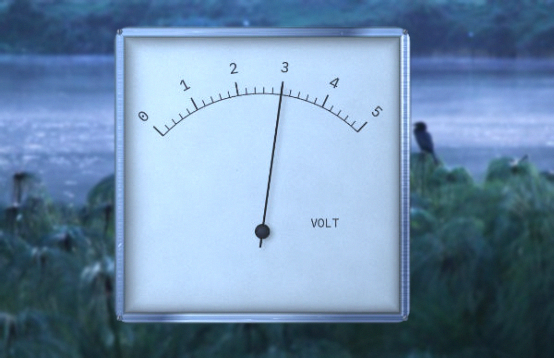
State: 3 V
